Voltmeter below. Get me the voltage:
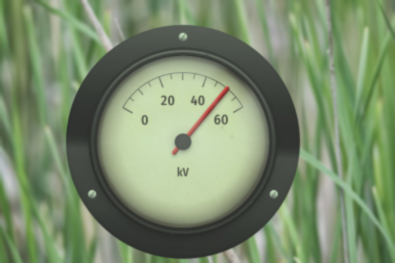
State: 50 kV
